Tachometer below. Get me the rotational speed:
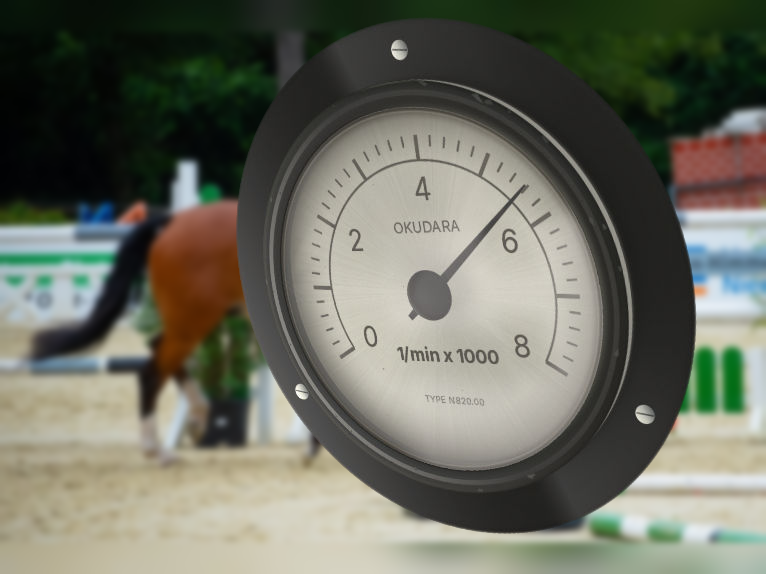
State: 5600 rpm
